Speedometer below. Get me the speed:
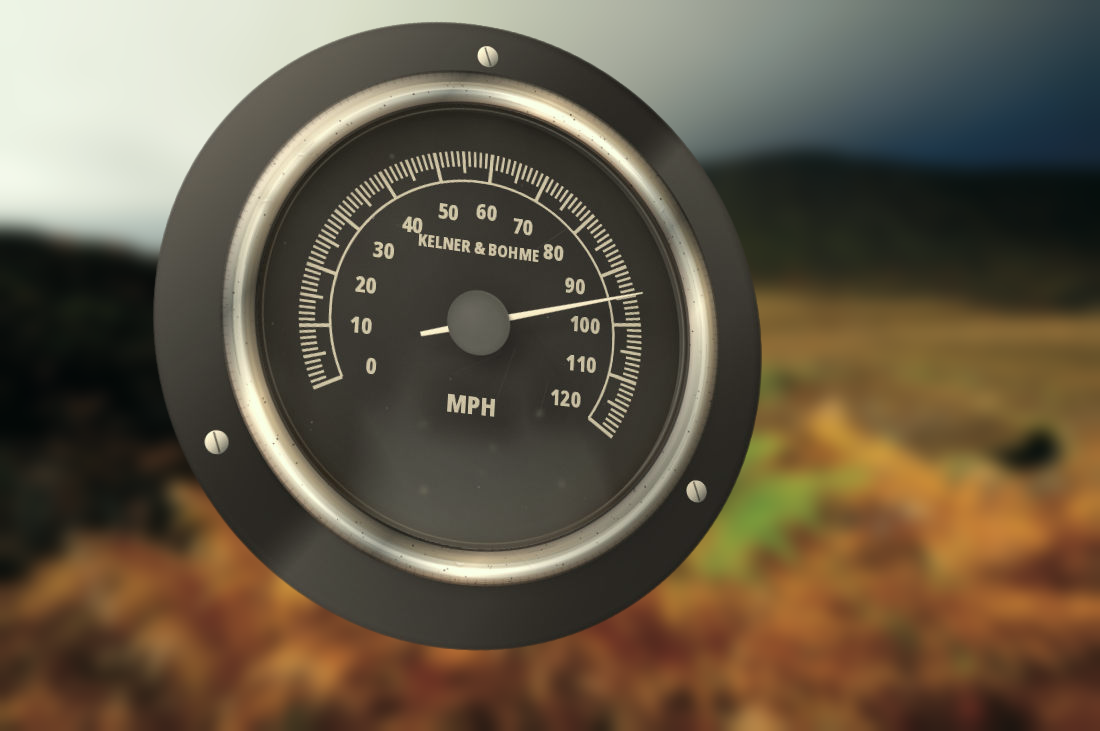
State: 95 mph
